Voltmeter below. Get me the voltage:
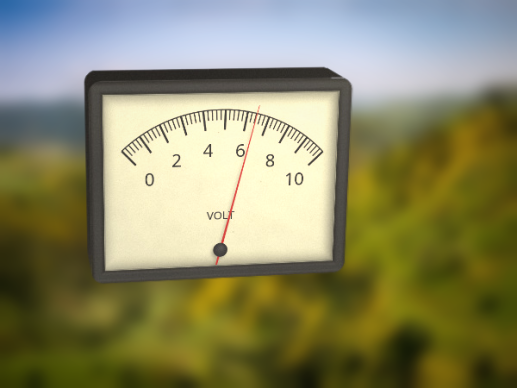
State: 6.4 V
